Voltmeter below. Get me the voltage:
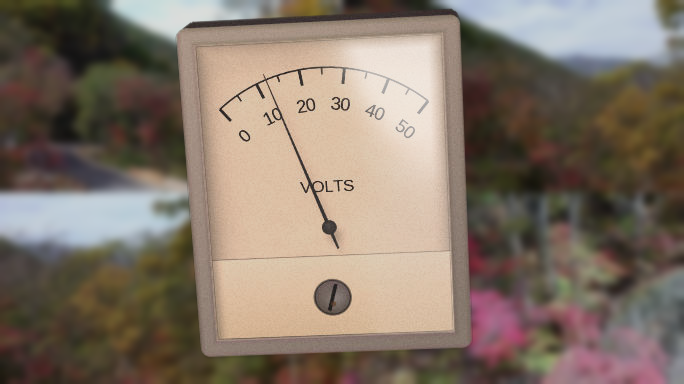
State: 12.5 V
